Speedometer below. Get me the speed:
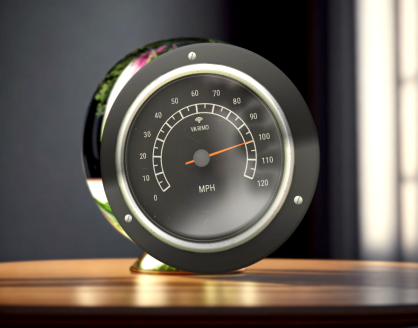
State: 100 mph
